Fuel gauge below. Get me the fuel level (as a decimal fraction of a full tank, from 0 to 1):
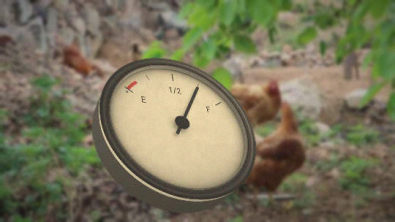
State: 0.75
